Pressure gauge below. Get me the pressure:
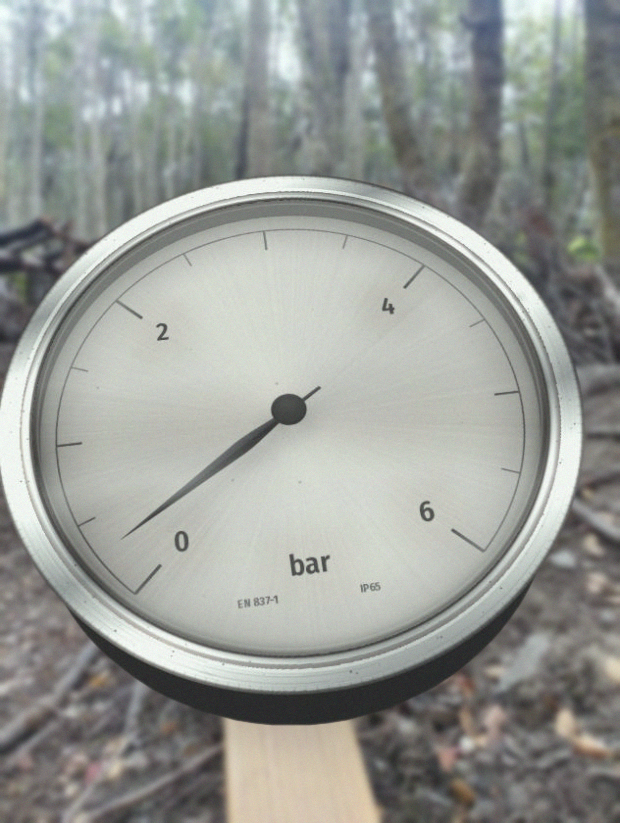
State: 0.25 bar
